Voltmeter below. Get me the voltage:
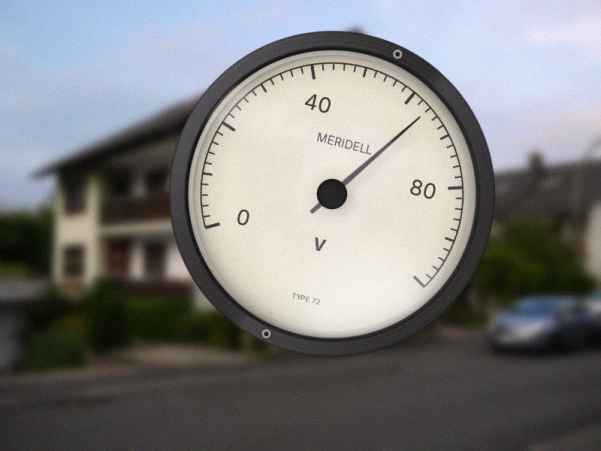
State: 64 V
